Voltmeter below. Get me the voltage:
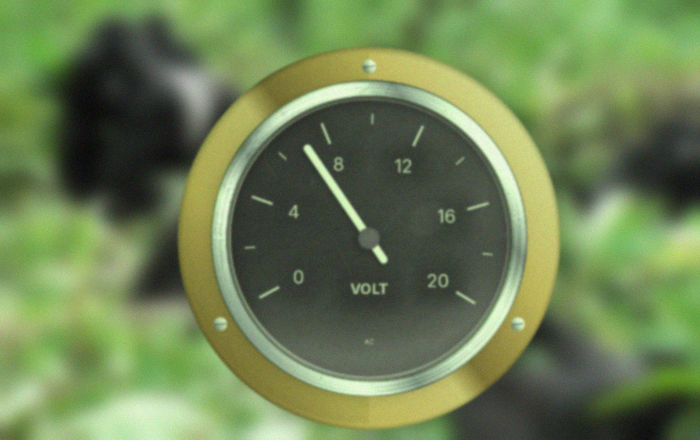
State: 7 V
